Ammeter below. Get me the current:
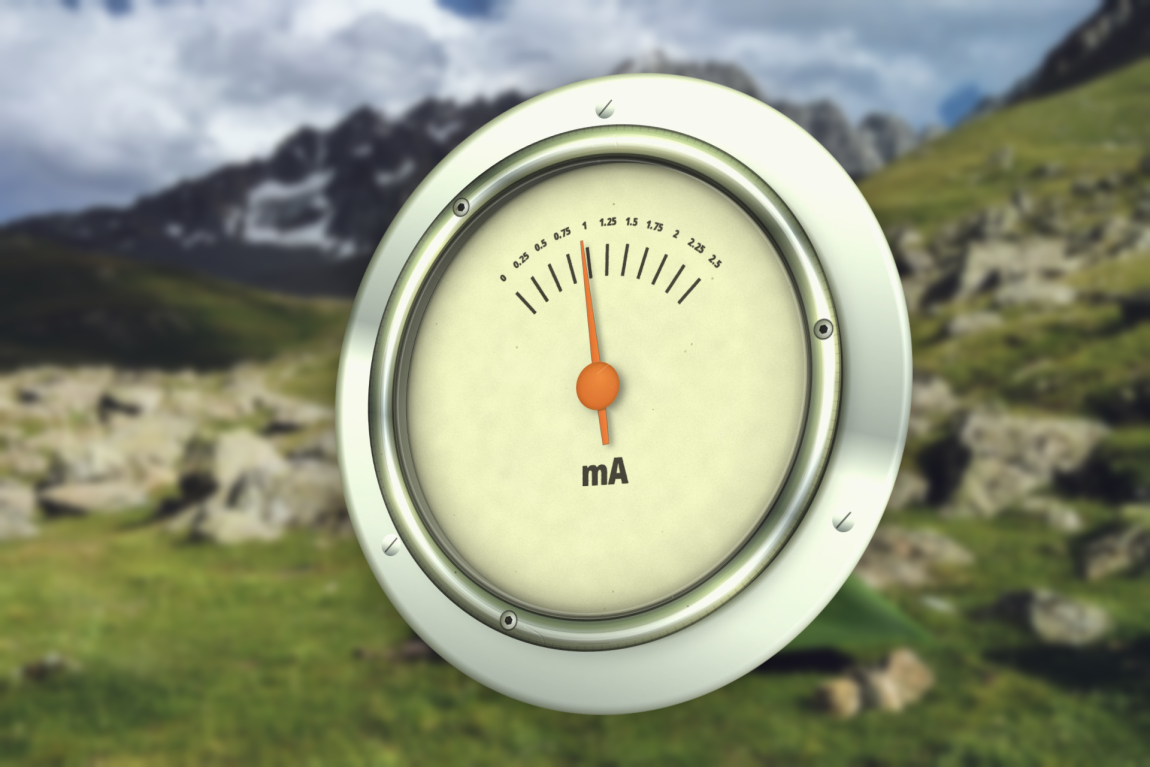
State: 1 mA
